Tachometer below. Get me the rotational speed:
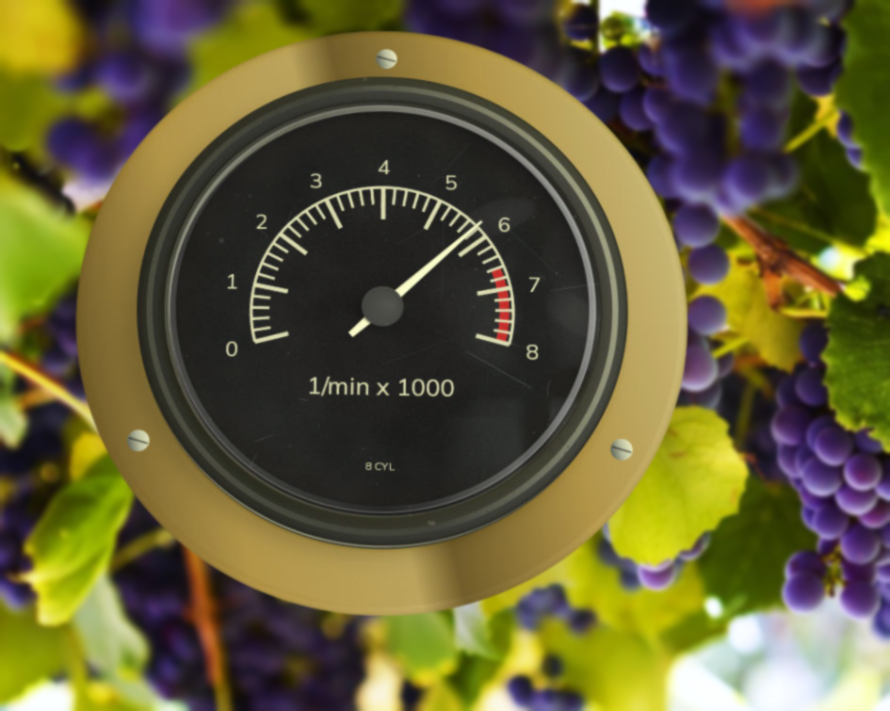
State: 5800 rpm
